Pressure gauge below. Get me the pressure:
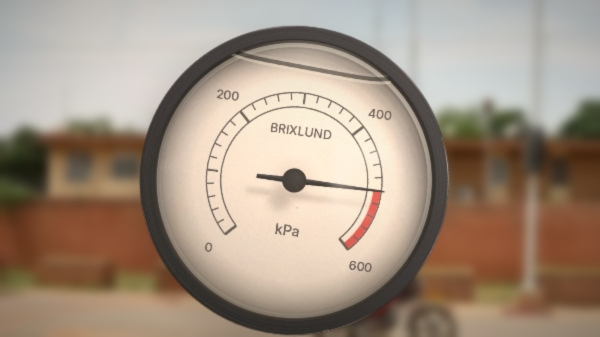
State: 500 kPa
